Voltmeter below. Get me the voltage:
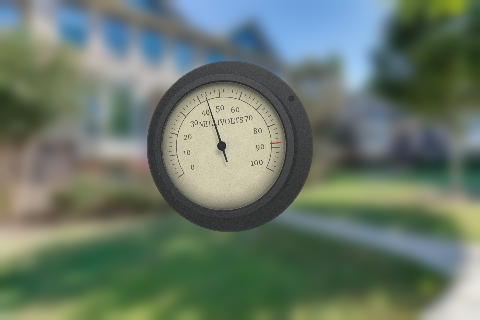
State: 44 mV
